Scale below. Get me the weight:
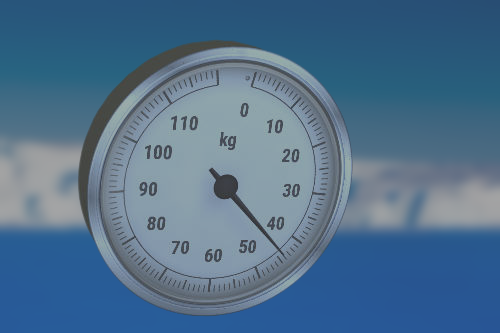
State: 44 kg
